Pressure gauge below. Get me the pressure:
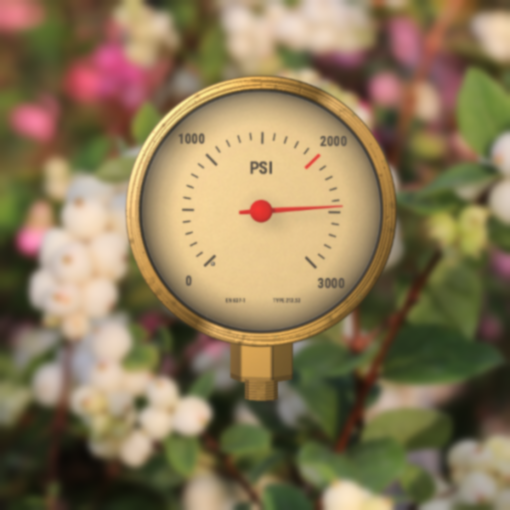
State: 2450 psi
